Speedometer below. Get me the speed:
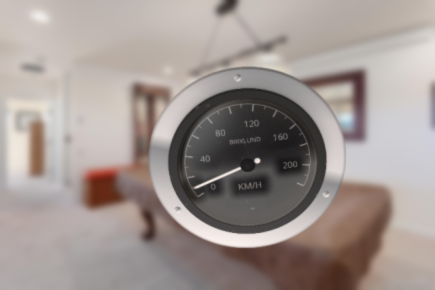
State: 10 km/h
